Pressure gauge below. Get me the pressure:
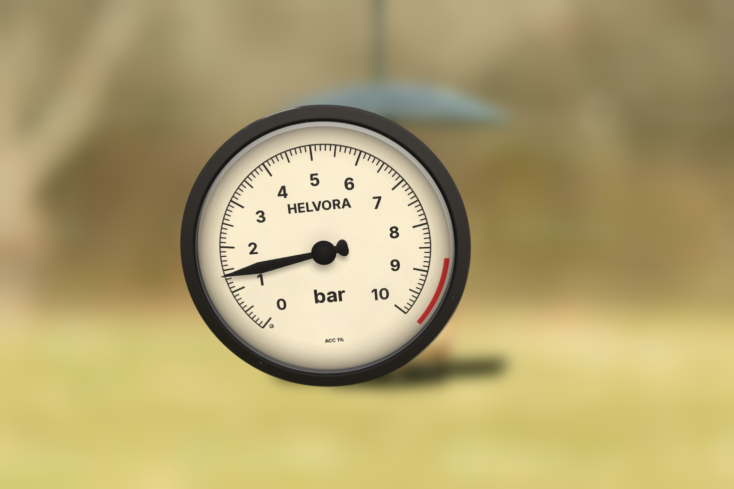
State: 1.4 bar
